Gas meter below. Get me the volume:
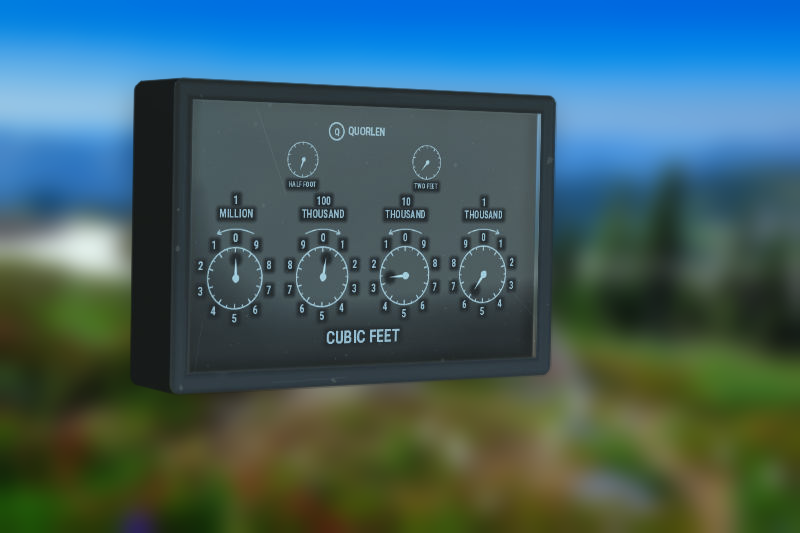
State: 2600 ft³
